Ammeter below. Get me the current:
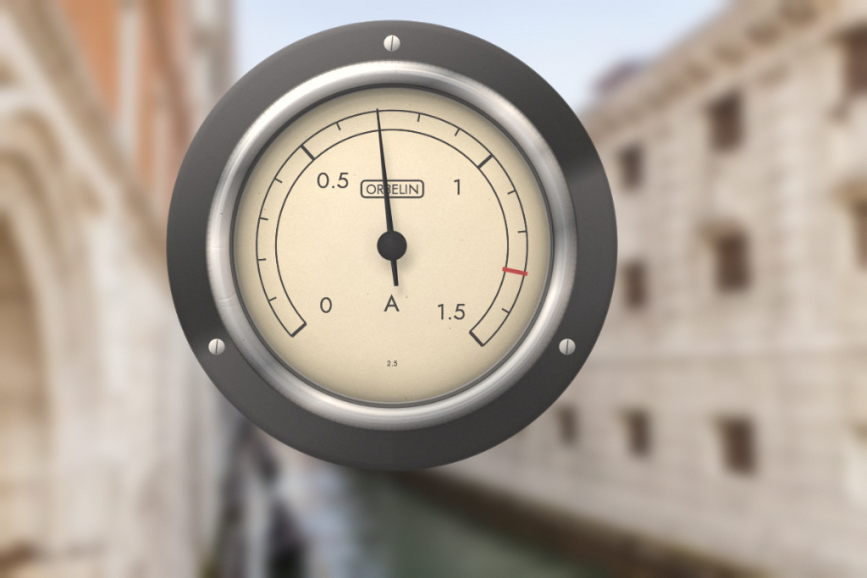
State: 0.7 A
